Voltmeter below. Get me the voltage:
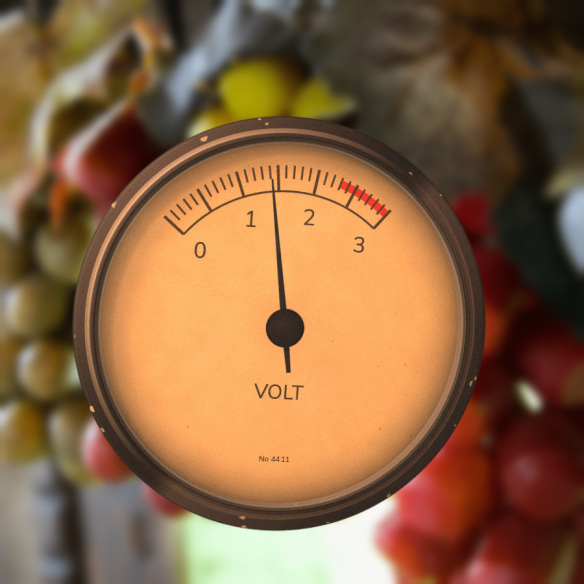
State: 1.4 V
